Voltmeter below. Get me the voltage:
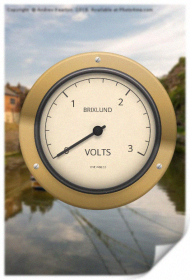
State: 0 V
